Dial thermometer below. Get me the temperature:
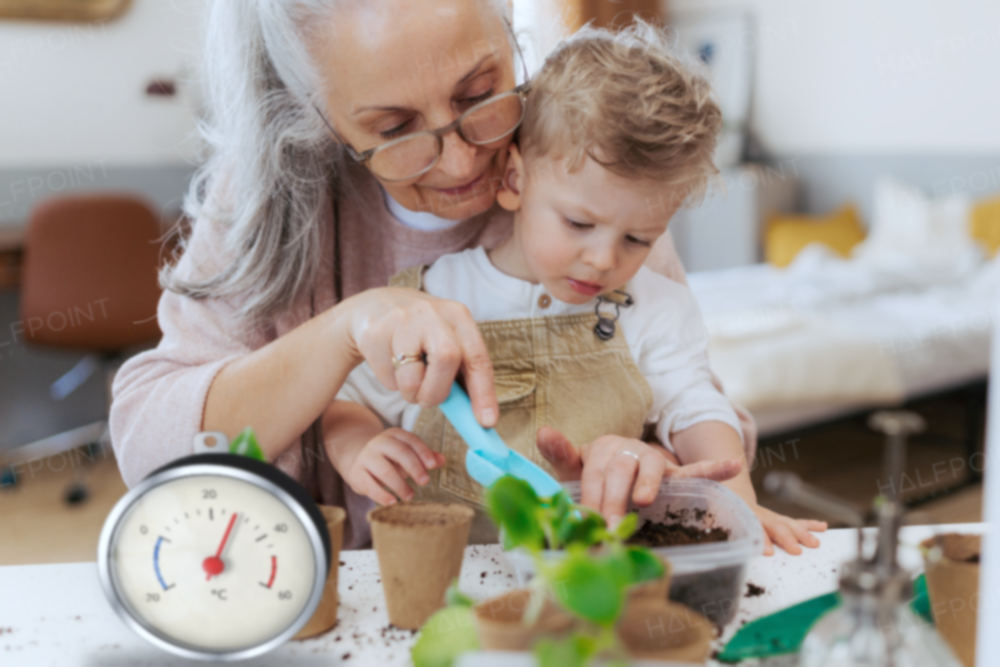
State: 28 °C
